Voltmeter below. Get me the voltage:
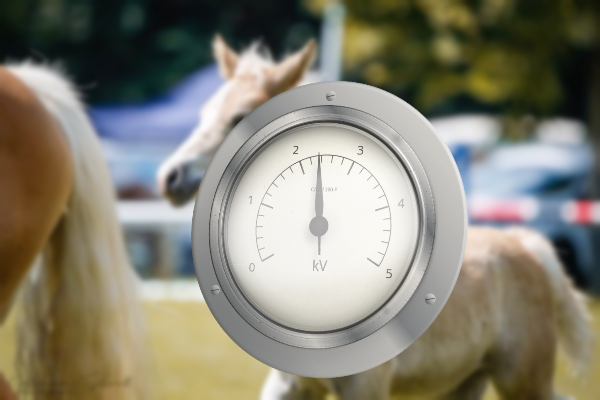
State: 2.4 kV
